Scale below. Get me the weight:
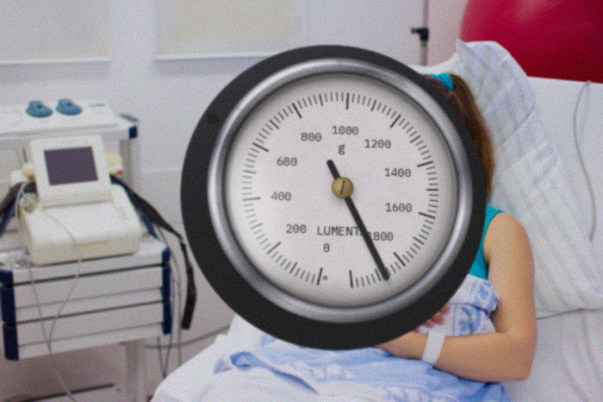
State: 1880 g
